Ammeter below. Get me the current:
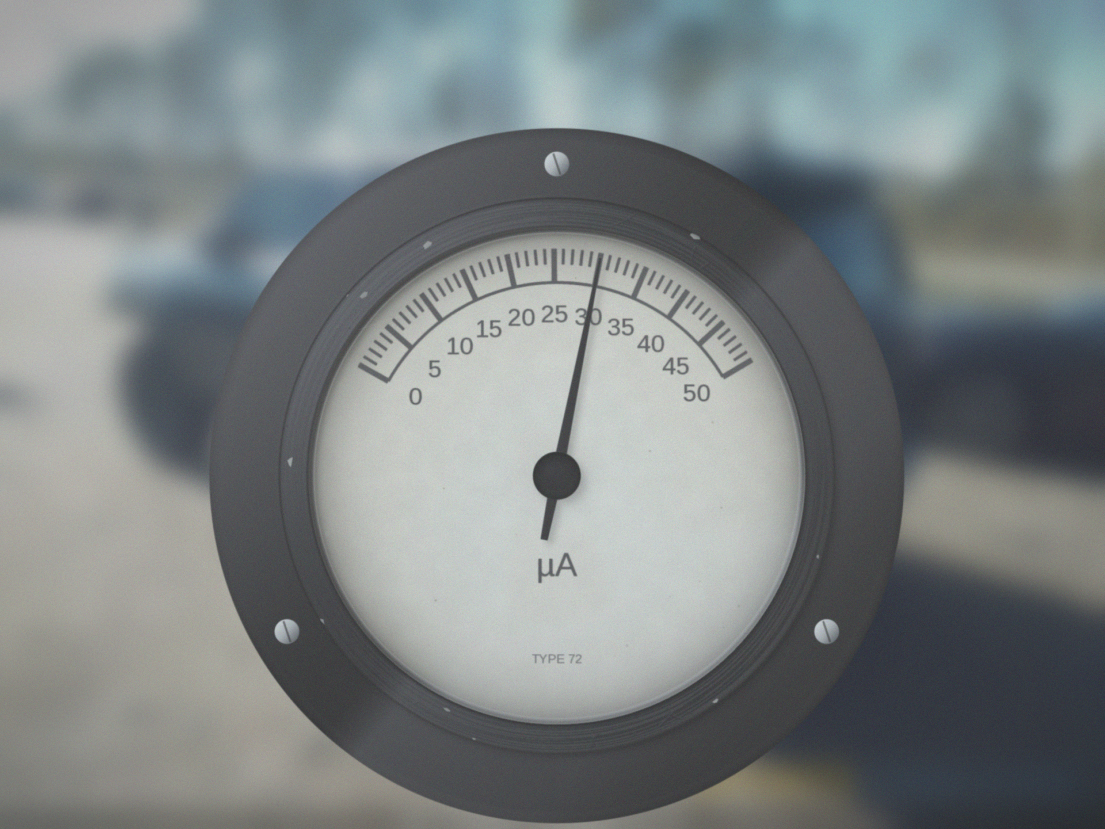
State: 30 µA
